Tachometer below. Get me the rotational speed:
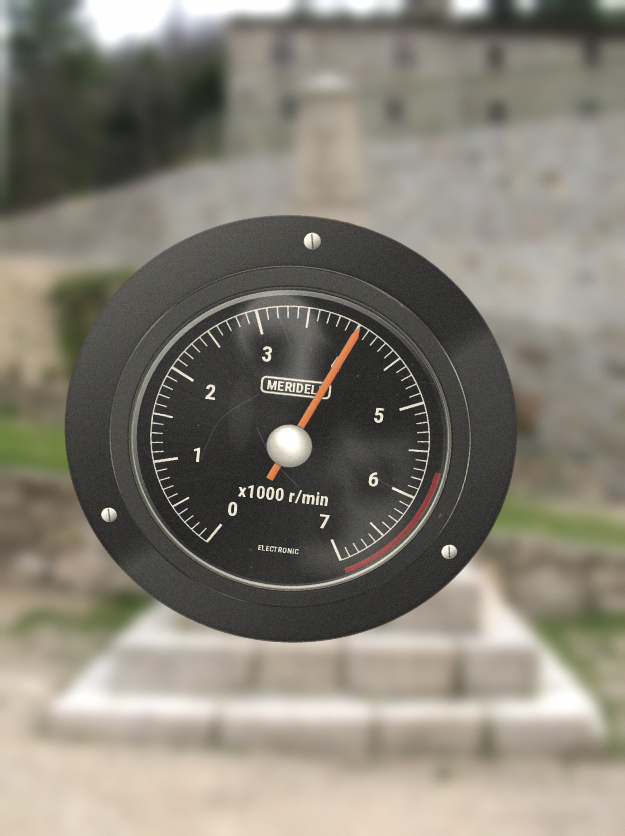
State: 4000 rpm
